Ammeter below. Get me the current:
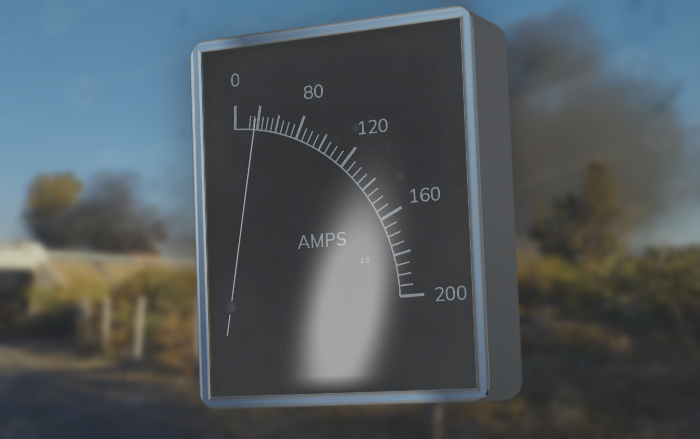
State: 40 A
